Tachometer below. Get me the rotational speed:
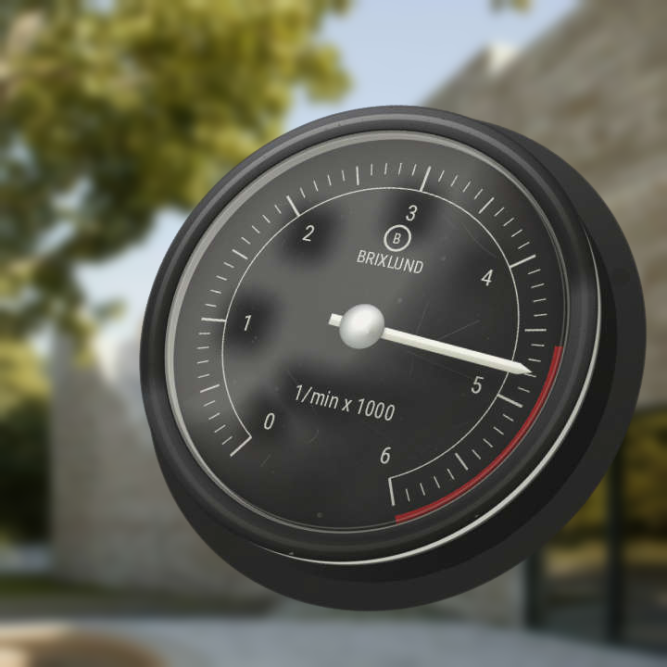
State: 4800 rpm
